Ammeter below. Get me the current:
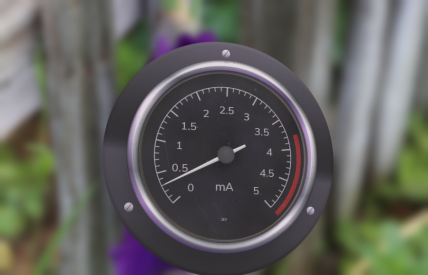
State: 0.3 mA
